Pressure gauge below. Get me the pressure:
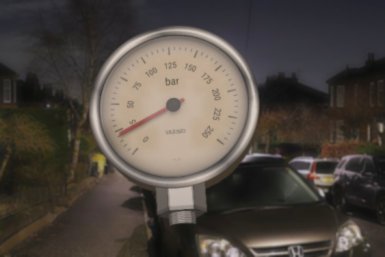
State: 20 bar
